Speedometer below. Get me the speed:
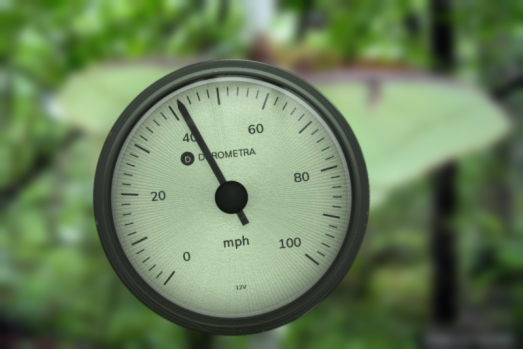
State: 42 mph
